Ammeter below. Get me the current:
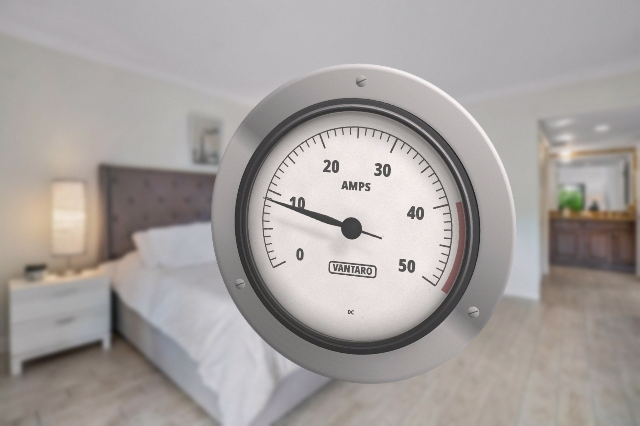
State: 9 A
